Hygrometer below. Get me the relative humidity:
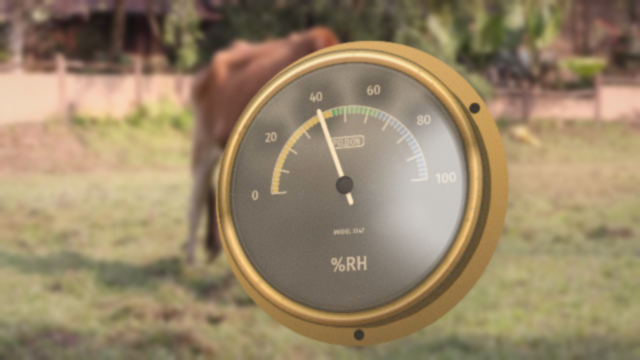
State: 40 %
